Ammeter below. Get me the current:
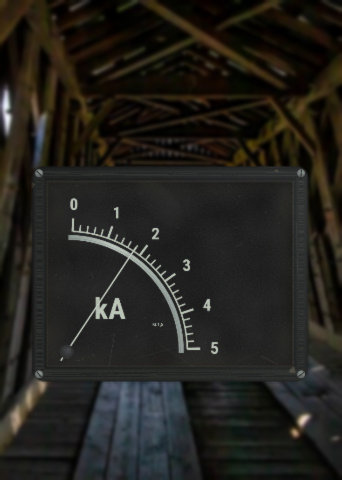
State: 1.8 kA
